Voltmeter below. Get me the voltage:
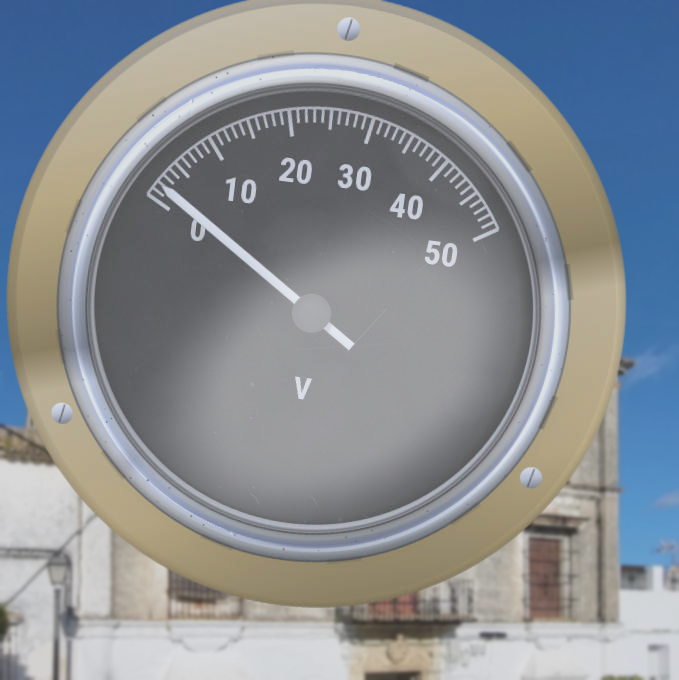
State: 2 V
